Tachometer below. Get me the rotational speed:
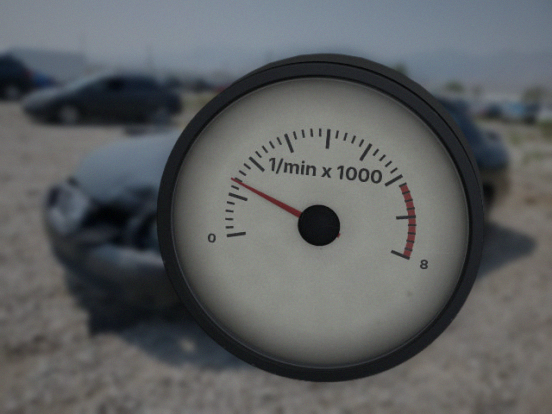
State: 1400 rpm
